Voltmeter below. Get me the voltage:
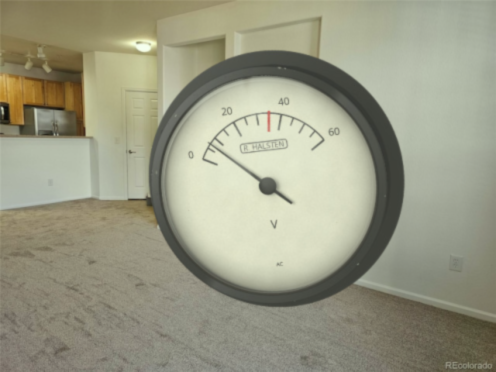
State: 7.5 V
